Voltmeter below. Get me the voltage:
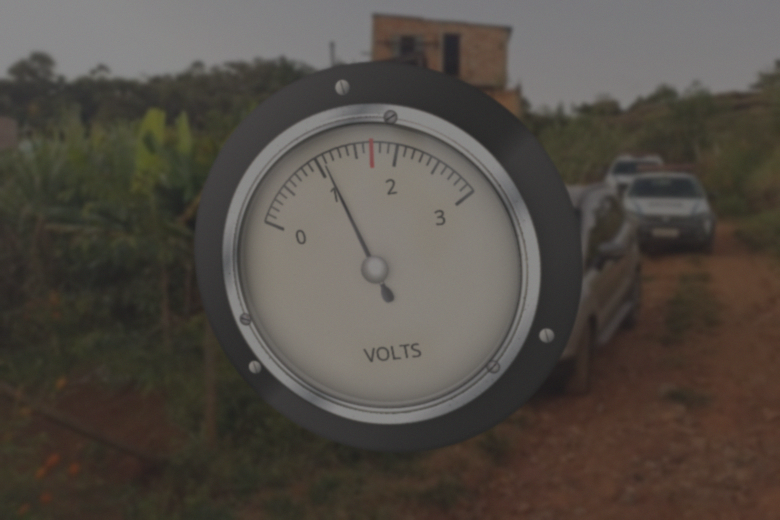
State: 1.1 V
